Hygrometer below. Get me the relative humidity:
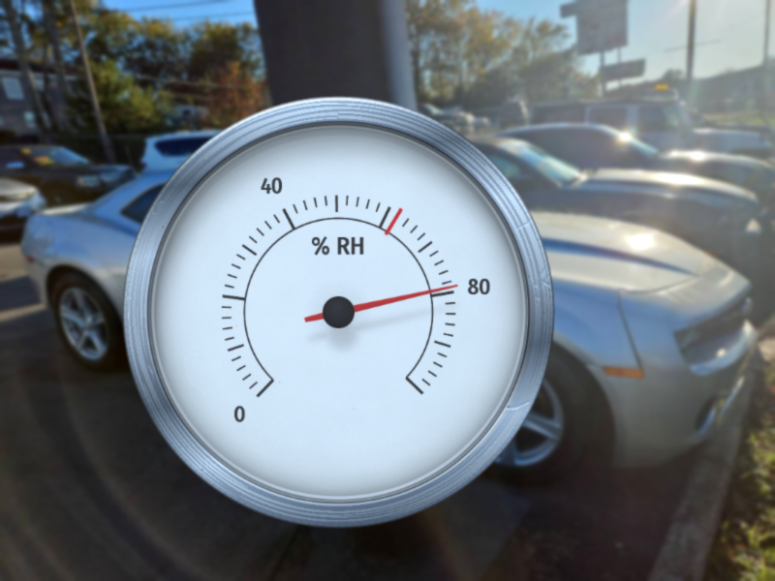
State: 79 %
